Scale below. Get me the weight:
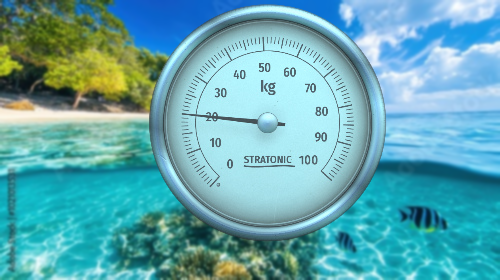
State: 20 kg
